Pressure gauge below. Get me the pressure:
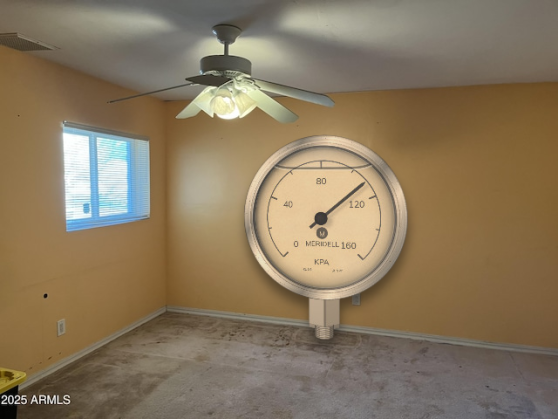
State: 110 kPa
